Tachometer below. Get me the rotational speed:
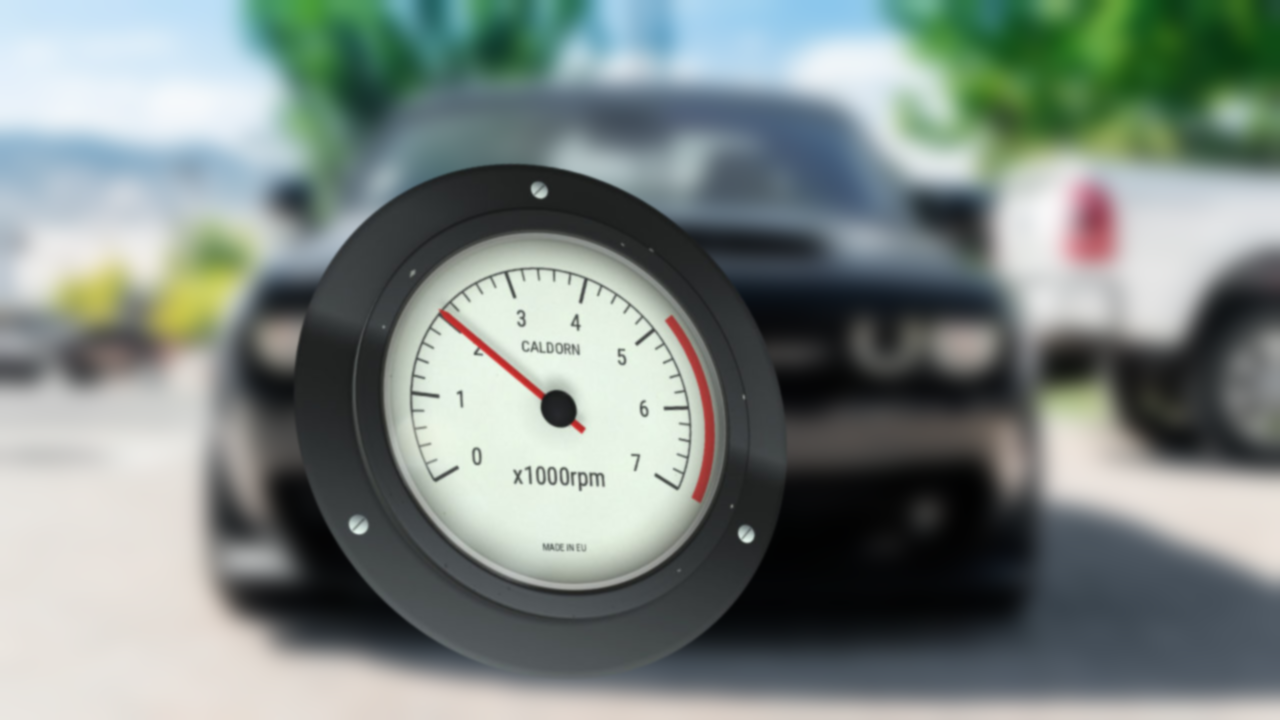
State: 2000 rpm
